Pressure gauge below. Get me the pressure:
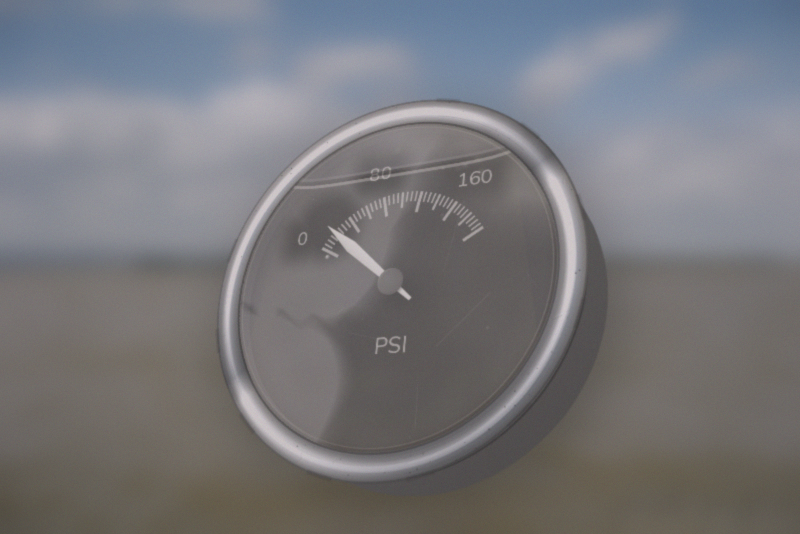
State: 20 psi
